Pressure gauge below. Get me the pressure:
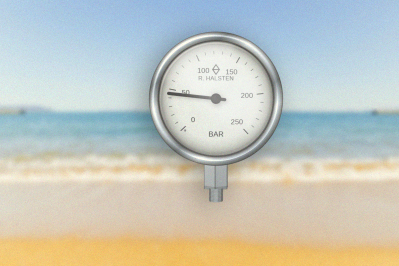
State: 45 bar
